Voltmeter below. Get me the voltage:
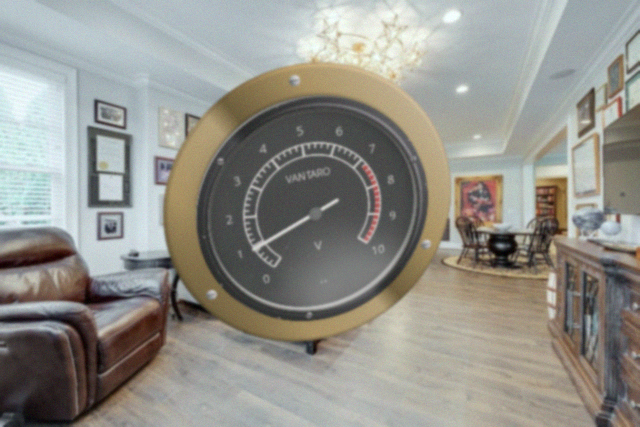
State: 1 V
